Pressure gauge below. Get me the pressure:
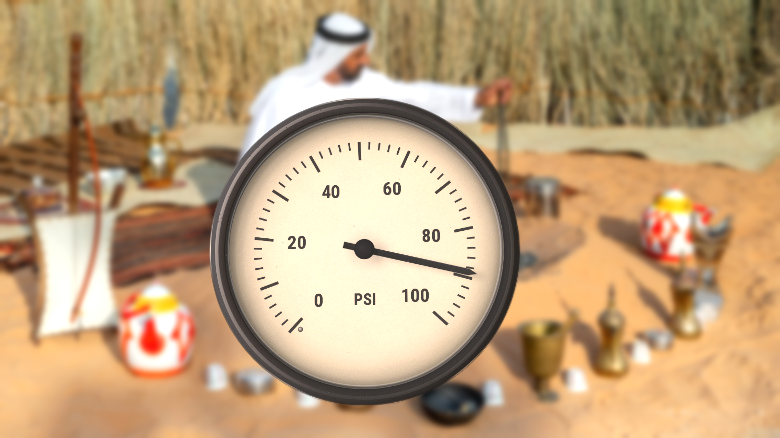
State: 89 psi
